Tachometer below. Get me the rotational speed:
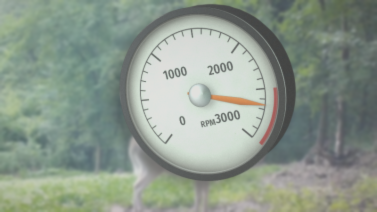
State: 2650 rpm
